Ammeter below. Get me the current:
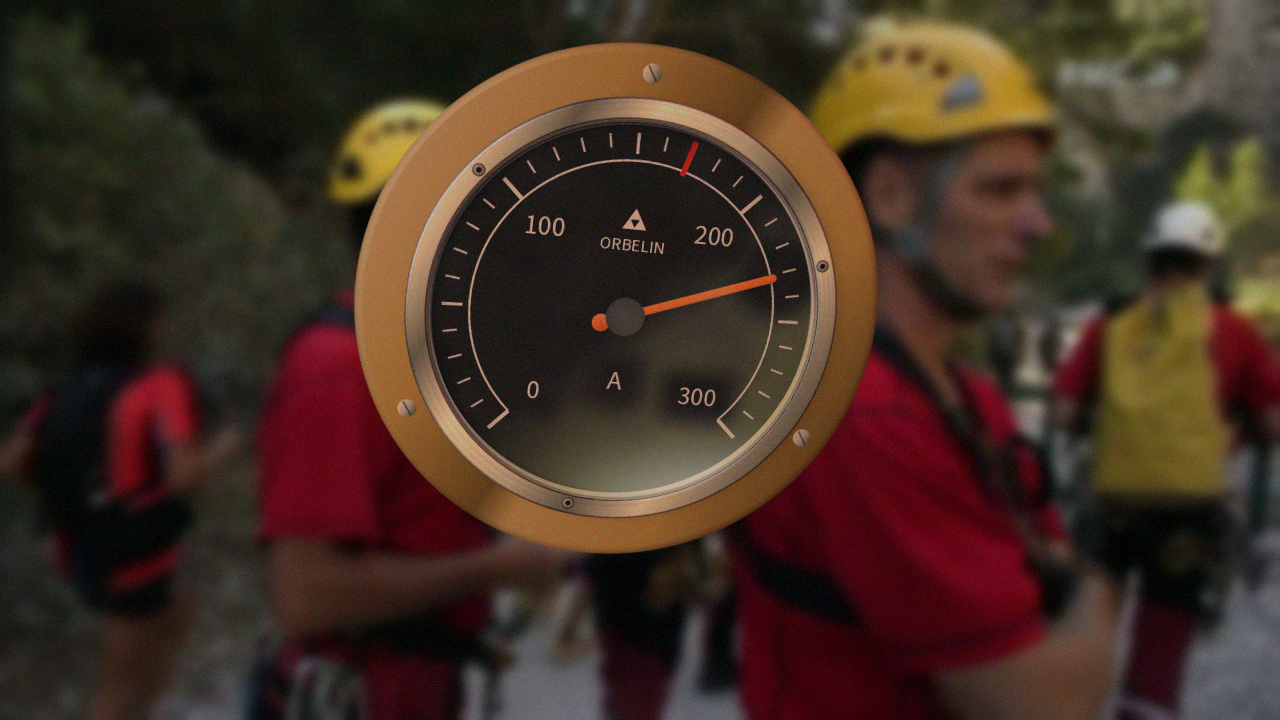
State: 230 A
